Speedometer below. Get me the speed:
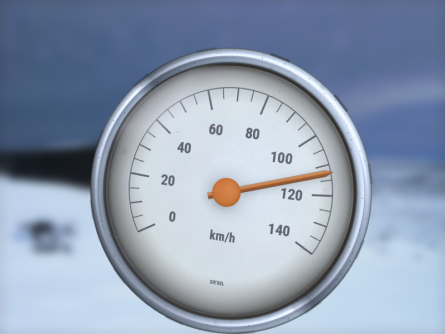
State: 112.5 km/h
